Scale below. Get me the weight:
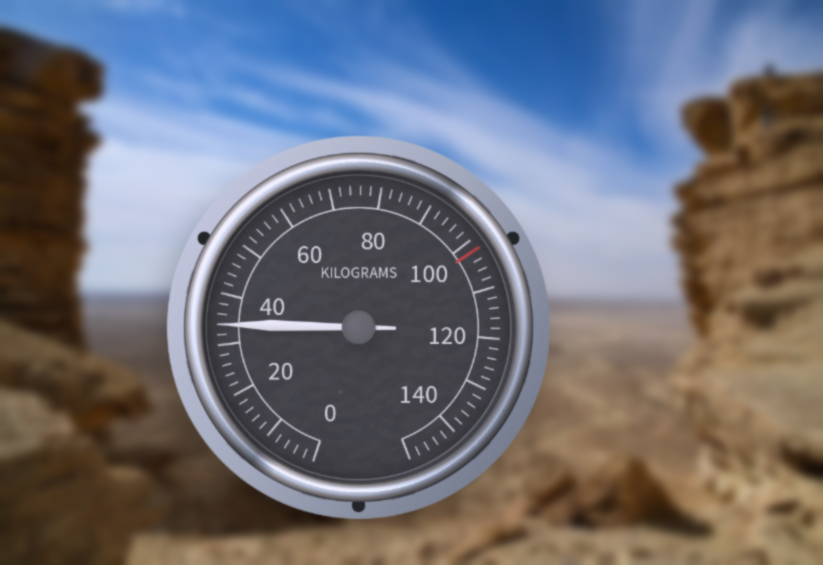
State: 34 kg
